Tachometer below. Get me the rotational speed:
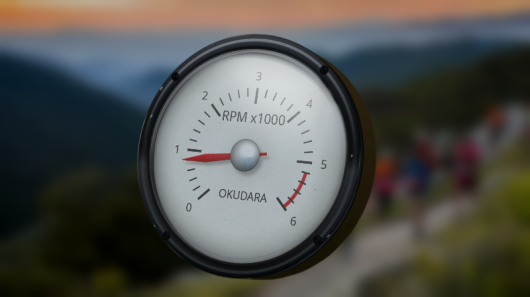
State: 800 rpm
